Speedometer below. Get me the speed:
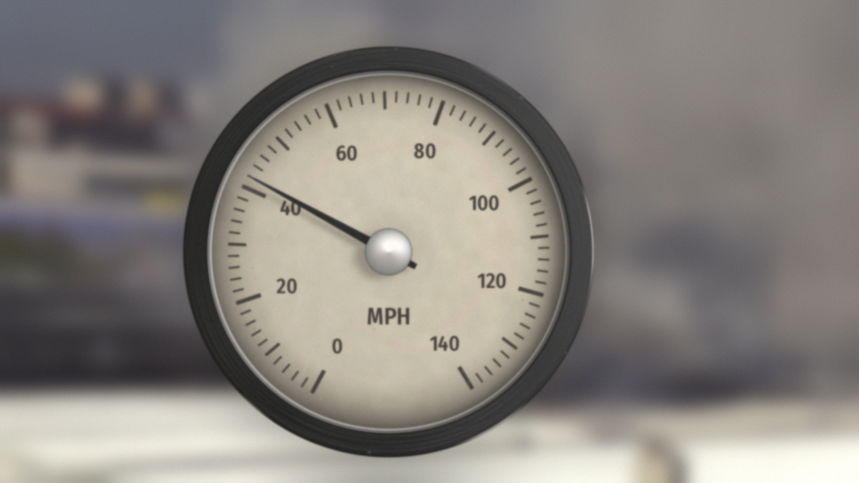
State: 42 mph
